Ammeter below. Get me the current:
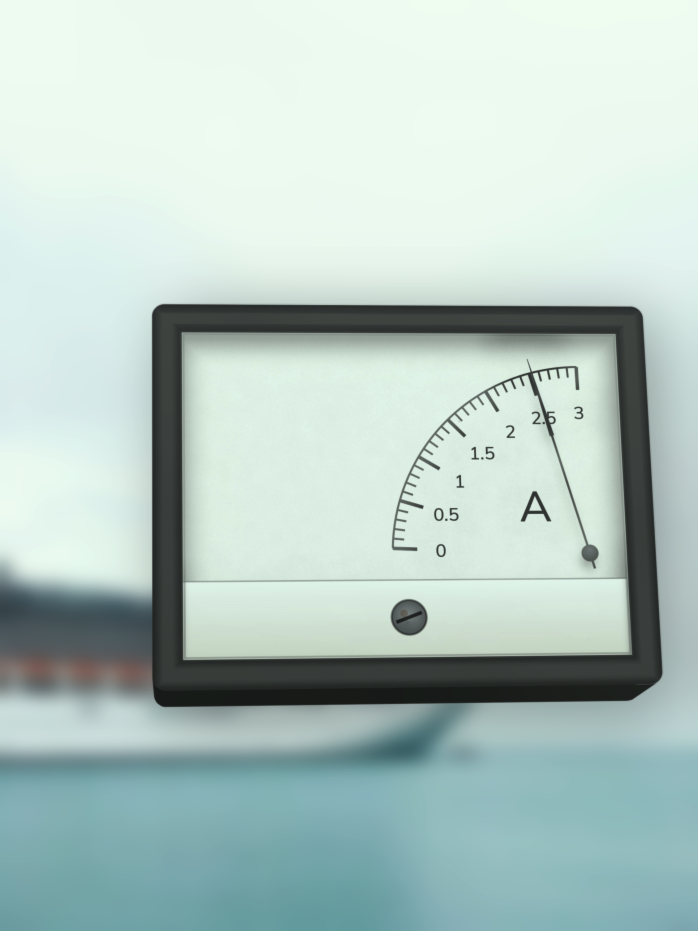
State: 2.5 A
